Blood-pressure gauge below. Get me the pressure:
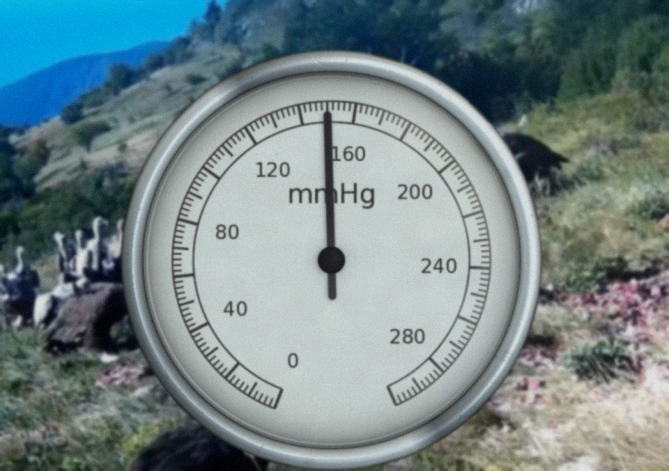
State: 150 mmHg
